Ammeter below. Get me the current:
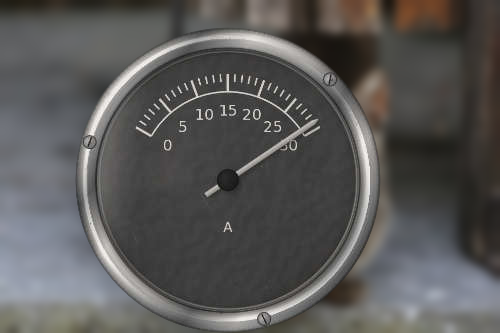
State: 29 A
